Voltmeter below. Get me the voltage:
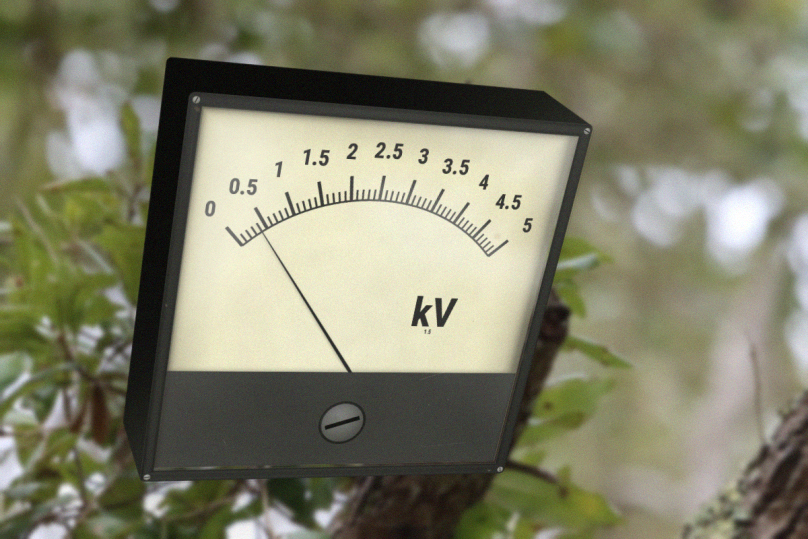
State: 0.4 kV
